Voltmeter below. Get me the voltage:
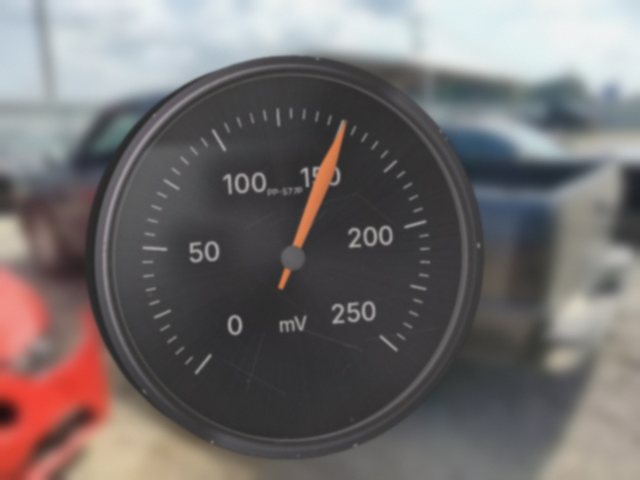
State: 150 mV
